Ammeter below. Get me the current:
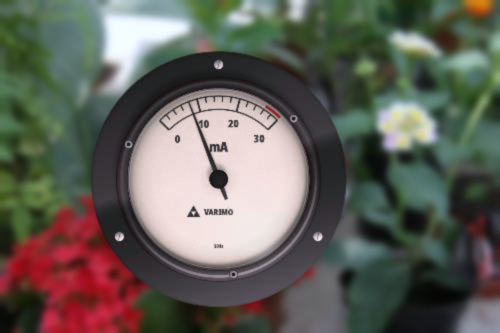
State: 8 mA
